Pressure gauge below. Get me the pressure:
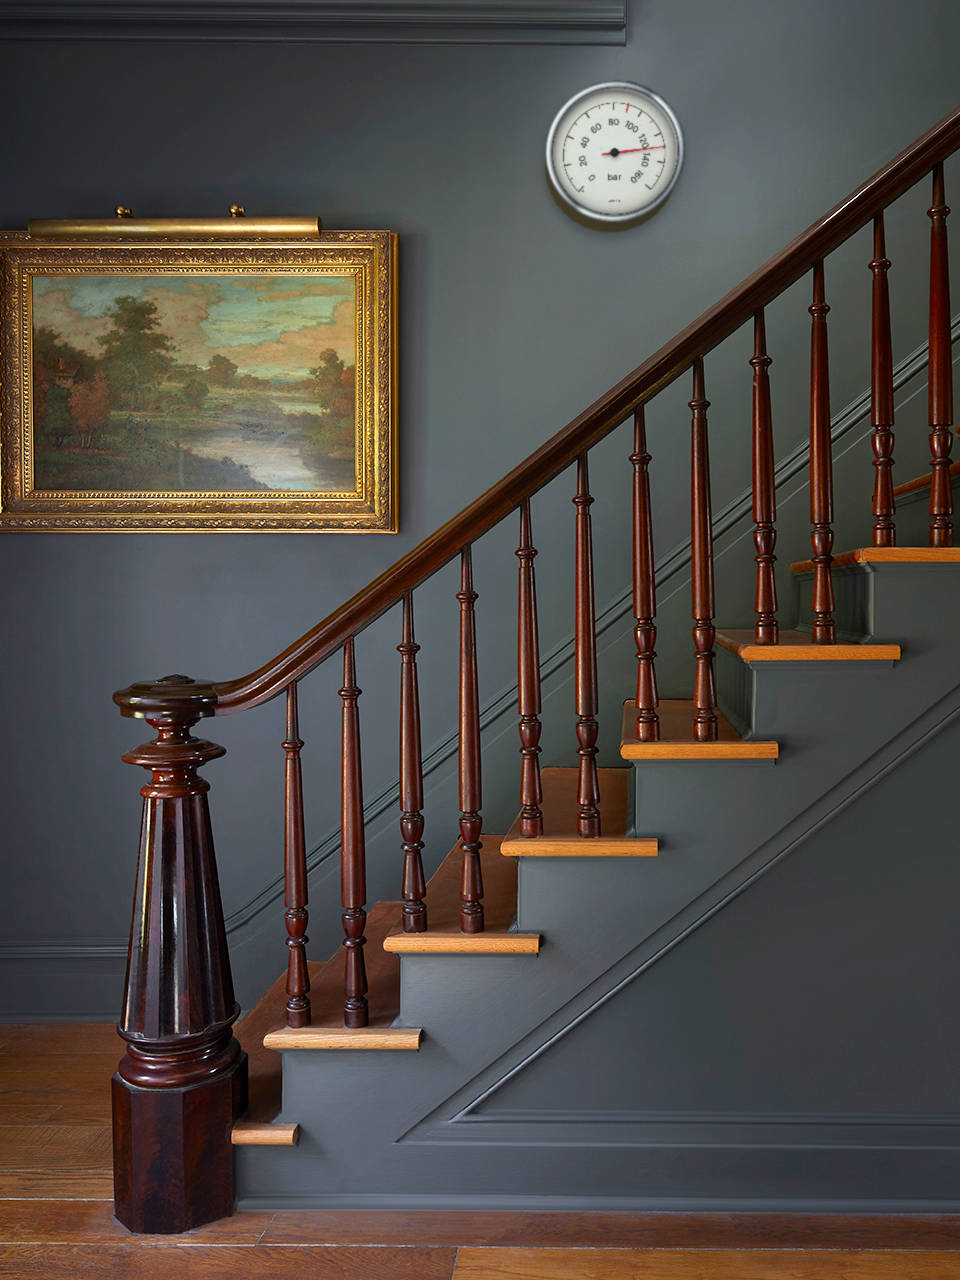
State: 130 bar
